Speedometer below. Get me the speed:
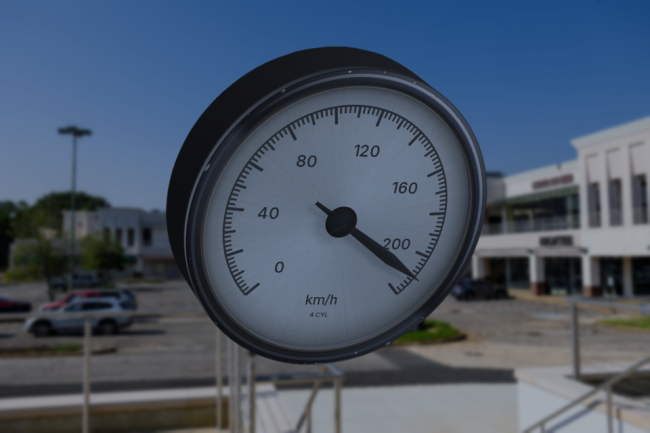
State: 210 km/h
